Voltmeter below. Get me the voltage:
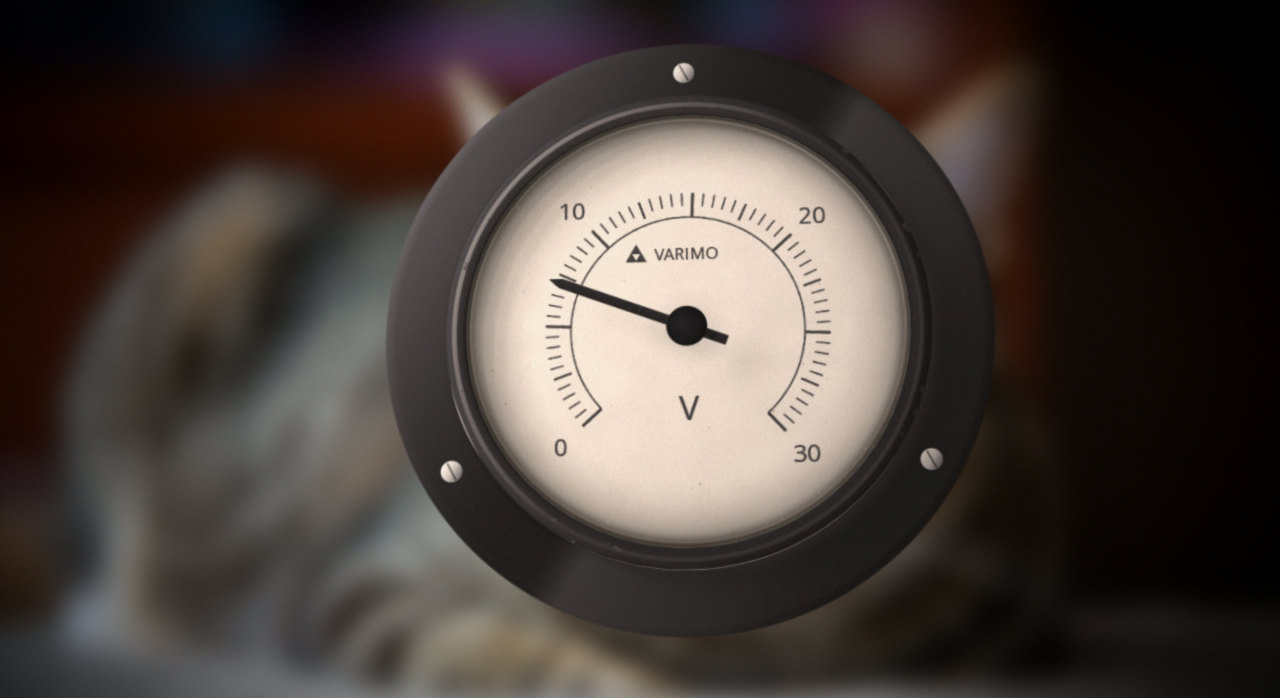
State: 7 V
